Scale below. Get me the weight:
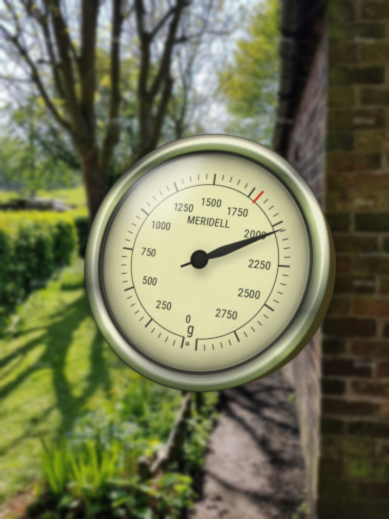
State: 2050 g
